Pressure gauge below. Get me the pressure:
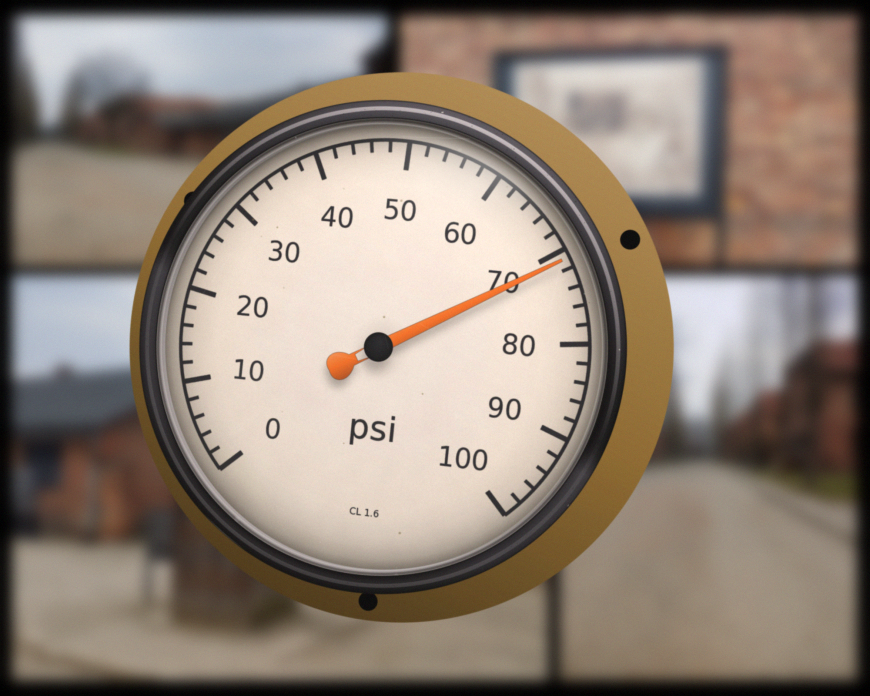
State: 71 psi
